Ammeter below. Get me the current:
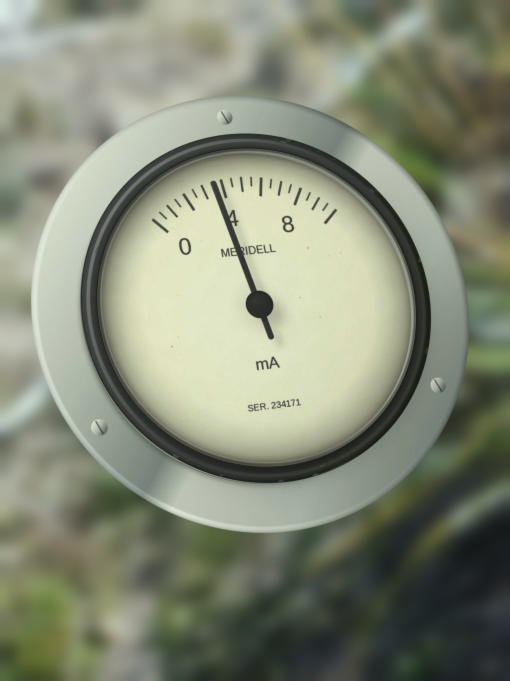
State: 3.5 mA
